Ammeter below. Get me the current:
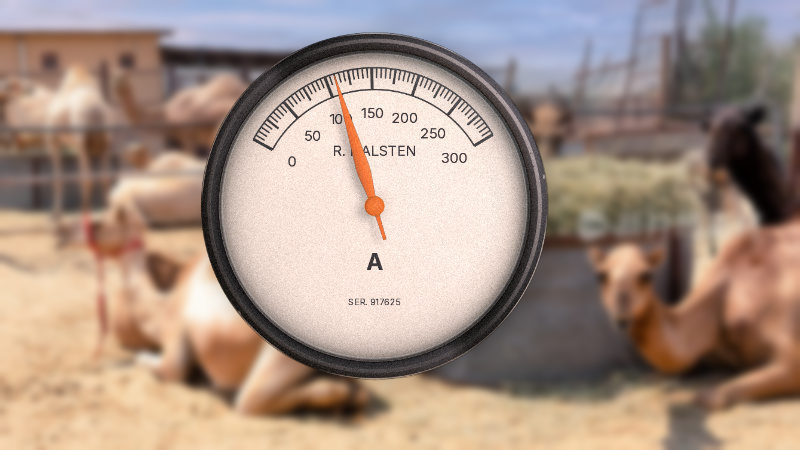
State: 110 A
